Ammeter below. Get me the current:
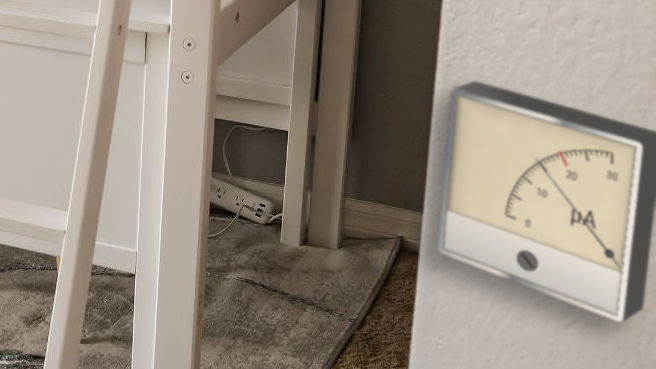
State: 15 µA
